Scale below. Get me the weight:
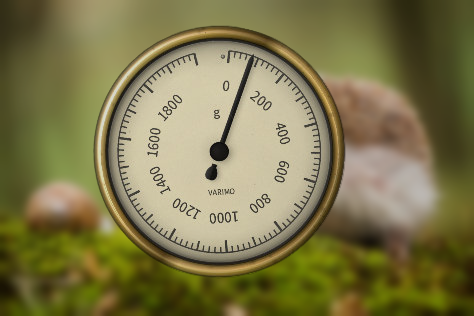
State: 80 g
